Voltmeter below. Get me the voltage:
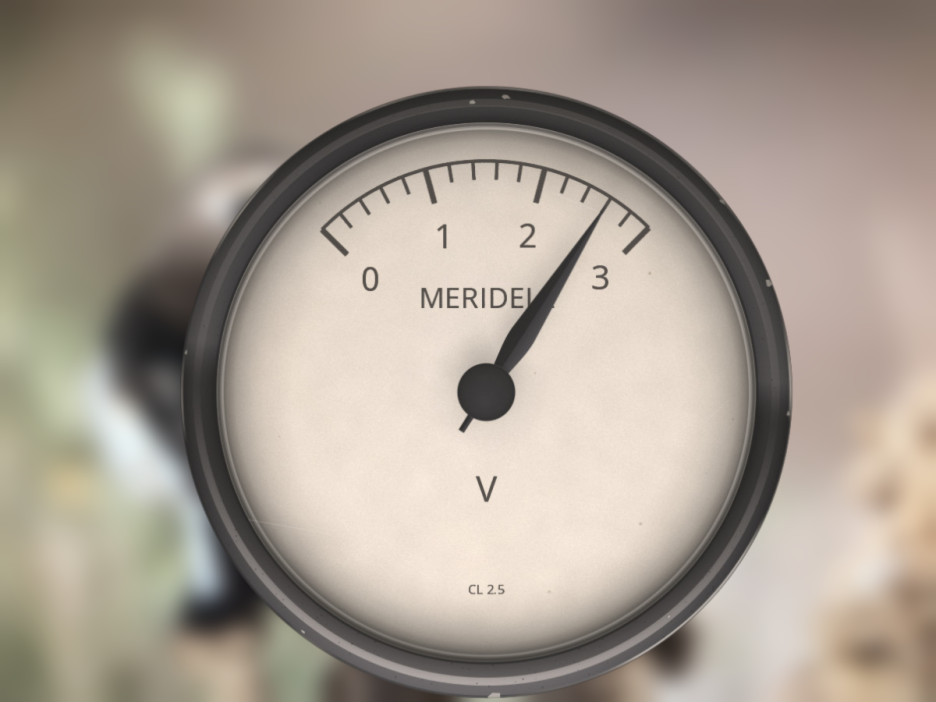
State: 2.6 V
